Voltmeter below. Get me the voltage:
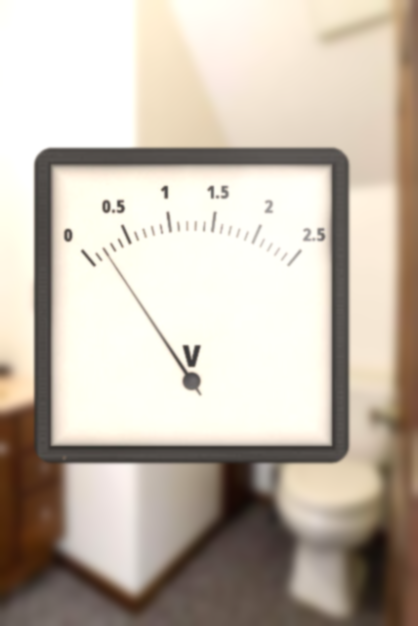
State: 0.2 V
